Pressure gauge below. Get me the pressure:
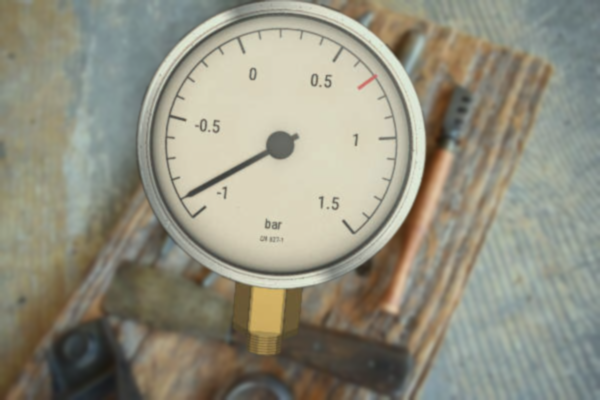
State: -0.9 bar
